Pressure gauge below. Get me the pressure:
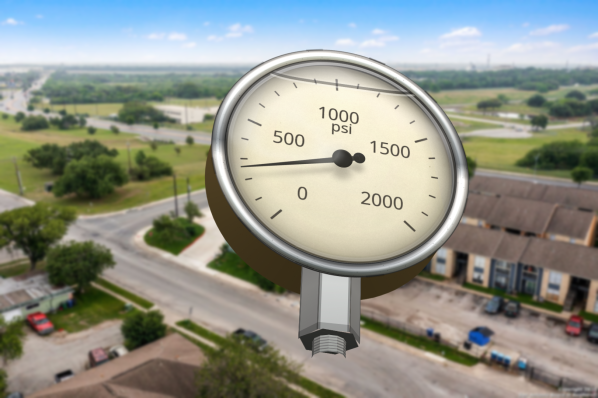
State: 250 psi
